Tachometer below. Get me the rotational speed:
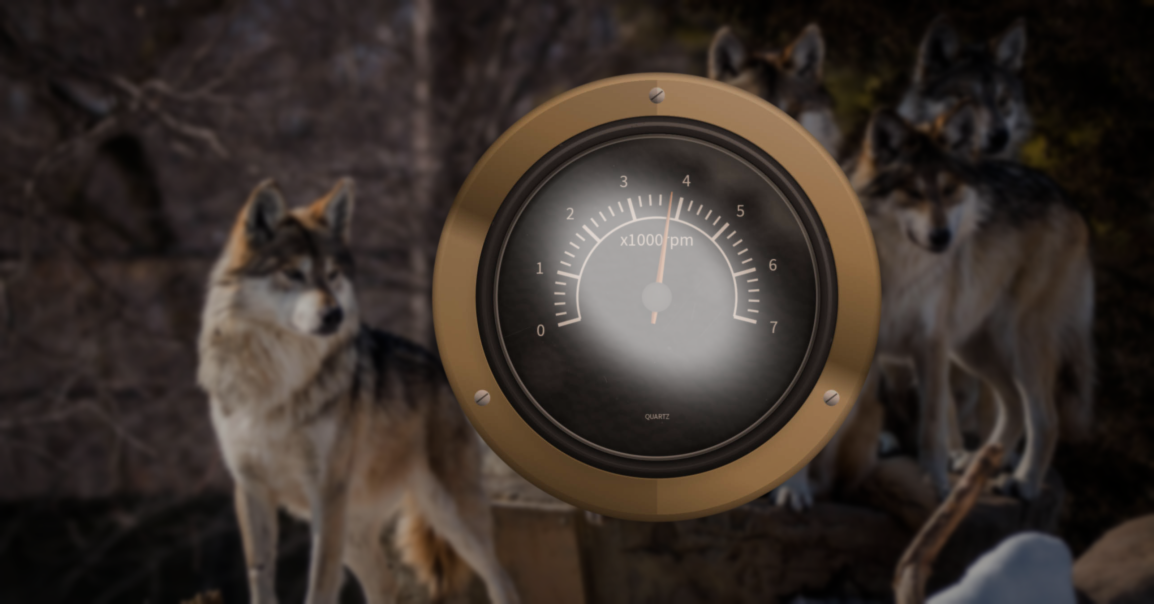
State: 3800 rpm
